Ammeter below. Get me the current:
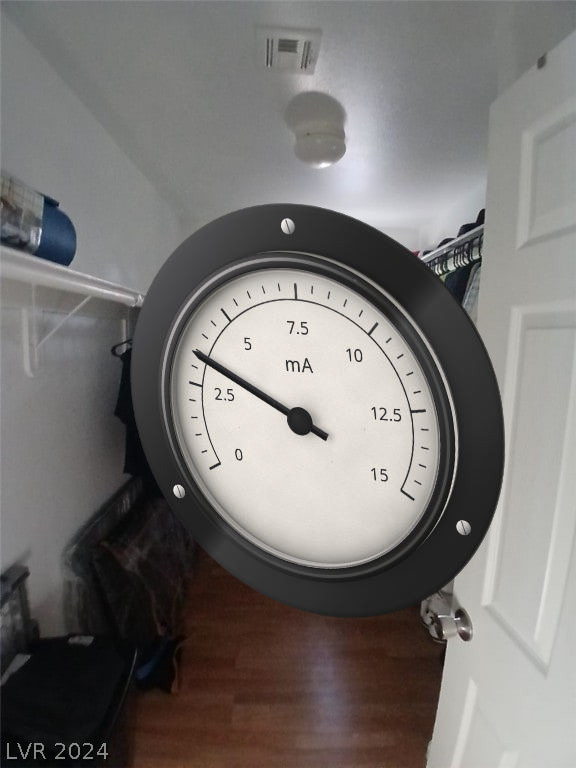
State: 3.5 mA
